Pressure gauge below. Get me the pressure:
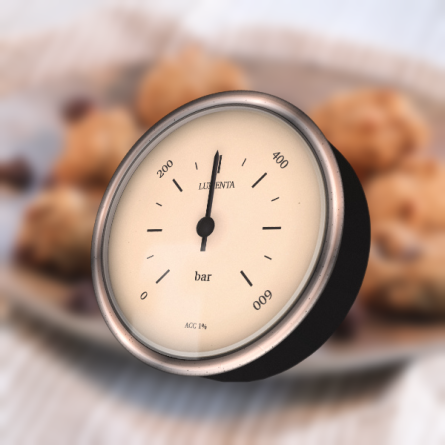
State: 300 bar
